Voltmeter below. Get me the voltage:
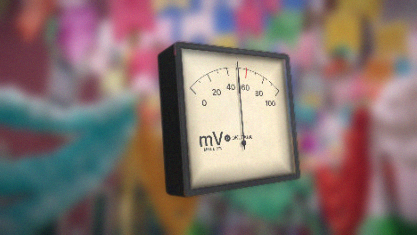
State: 50 mV
